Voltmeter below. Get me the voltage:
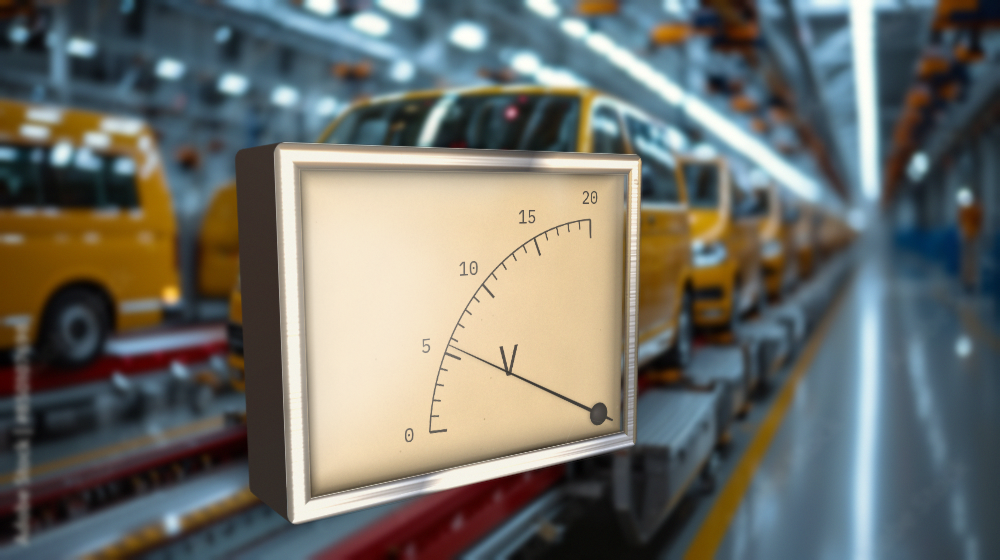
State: 5.5 V
